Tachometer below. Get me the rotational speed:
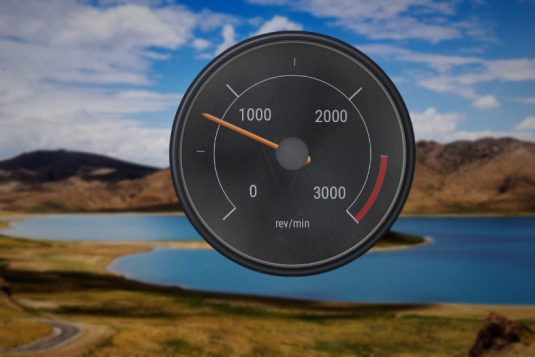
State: 750 rpm
